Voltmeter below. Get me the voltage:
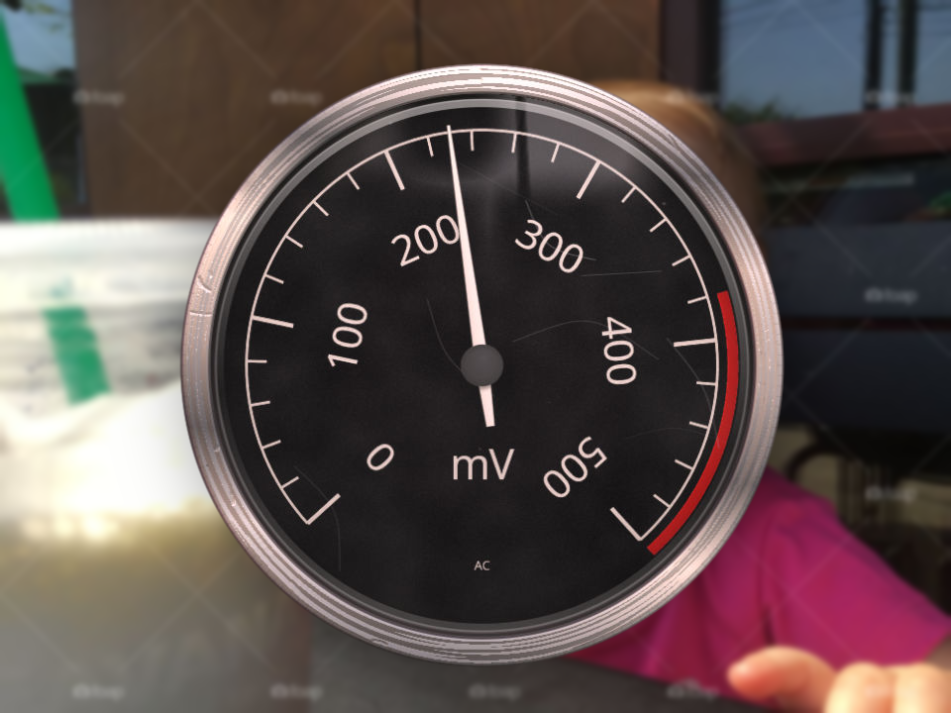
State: 230 mV
